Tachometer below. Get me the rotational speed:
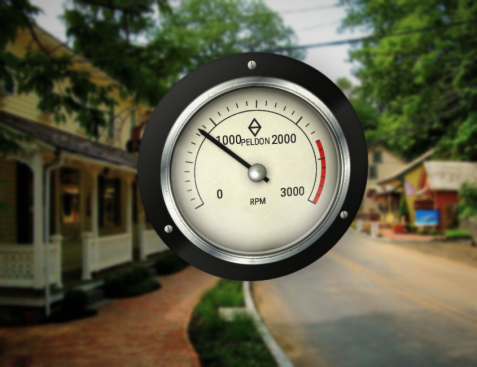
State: 850 rpm
